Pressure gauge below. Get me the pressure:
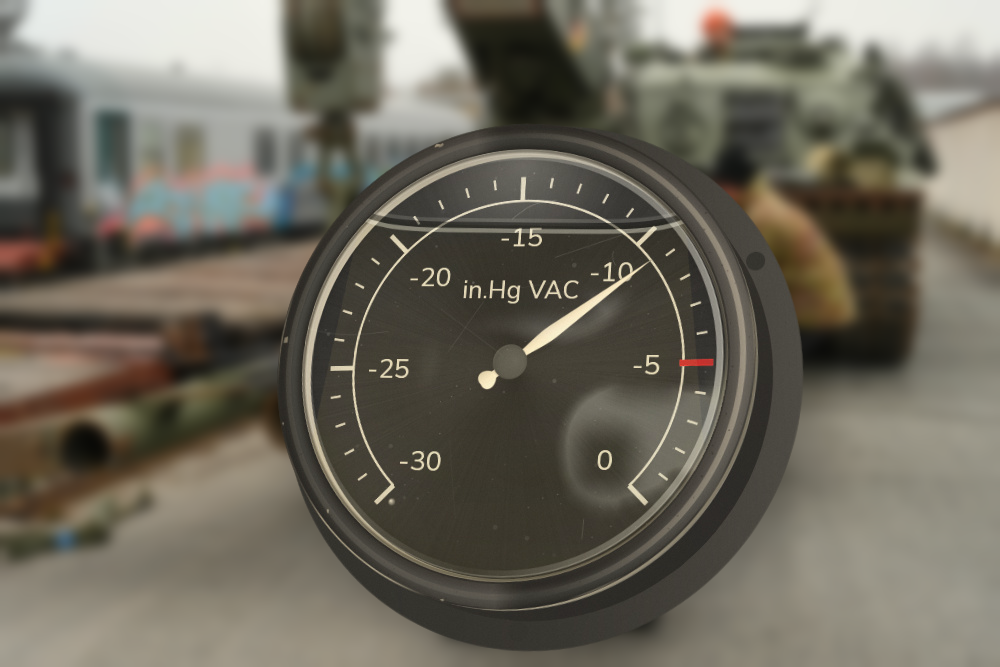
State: -9 inHg
